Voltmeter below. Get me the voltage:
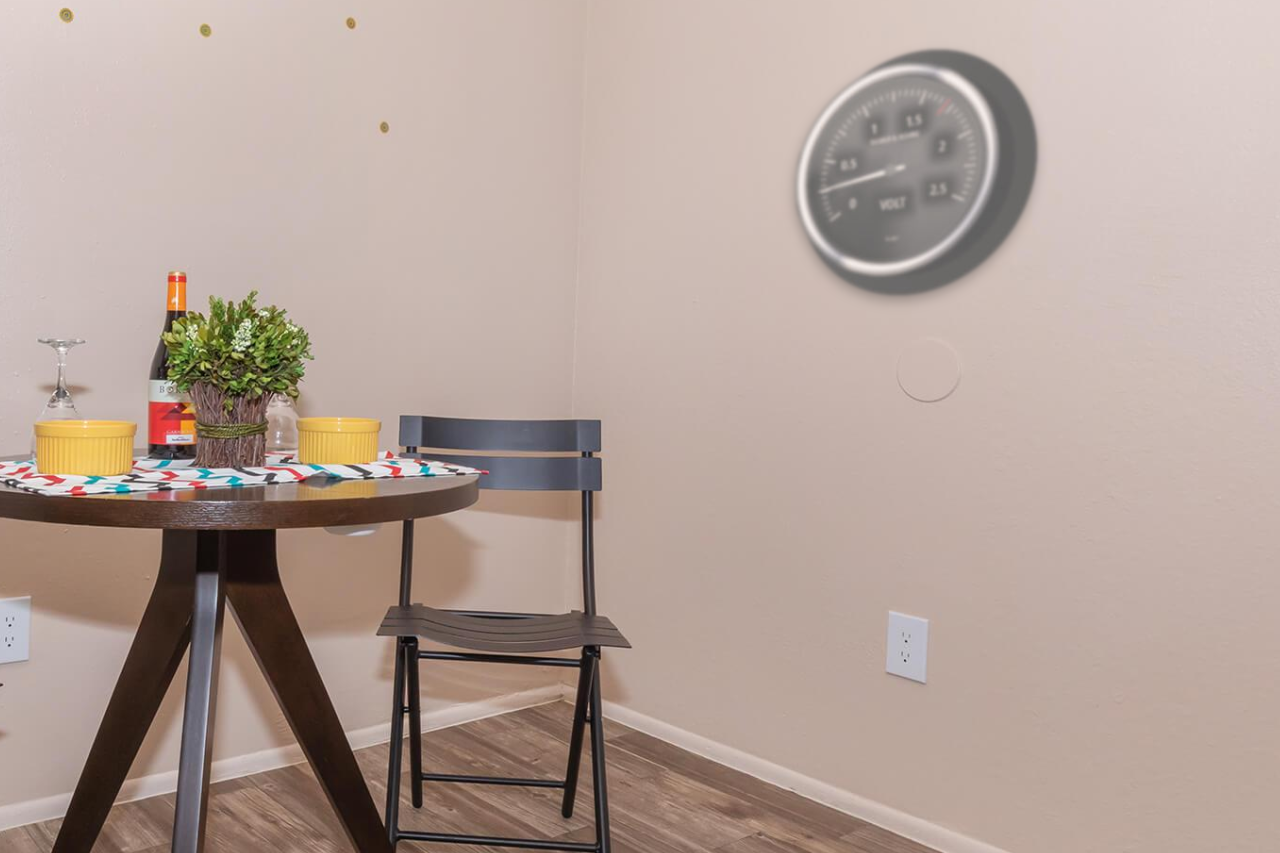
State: 0.25 V
